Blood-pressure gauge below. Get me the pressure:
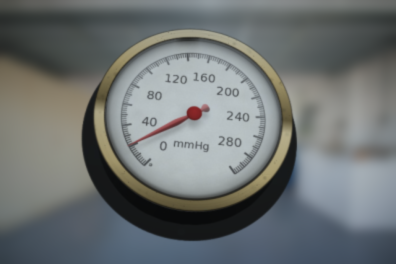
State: 20 mmHg
